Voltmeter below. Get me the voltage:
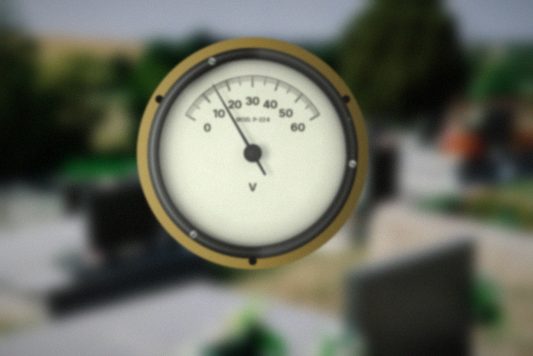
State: 15 V
